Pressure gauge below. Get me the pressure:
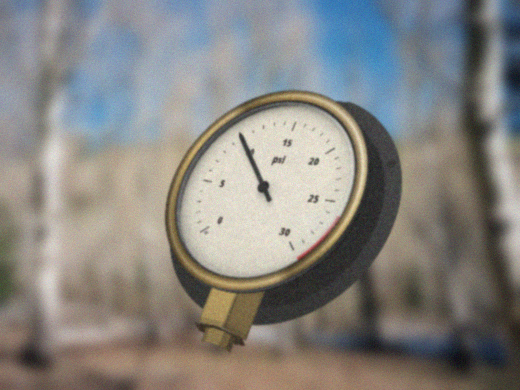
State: 10 psi
